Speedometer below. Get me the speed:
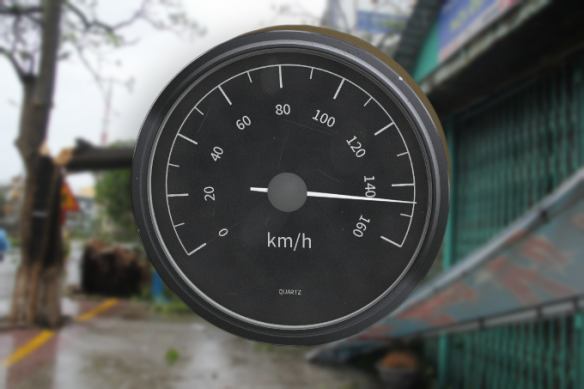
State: 145 km/h
